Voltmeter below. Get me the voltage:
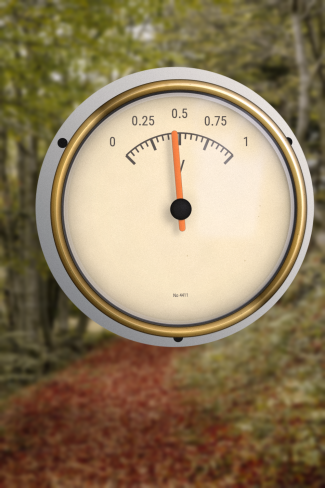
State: 0.45 V
